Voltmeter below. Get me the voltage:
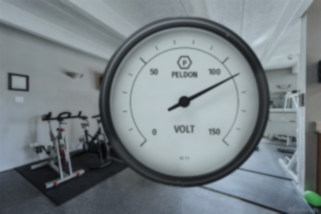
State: 110 V
